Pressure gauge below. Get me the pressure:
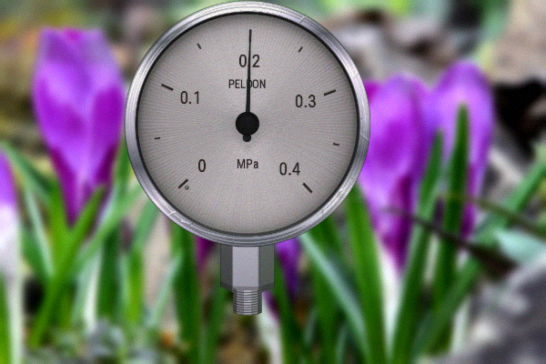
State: 0.2 MPa
